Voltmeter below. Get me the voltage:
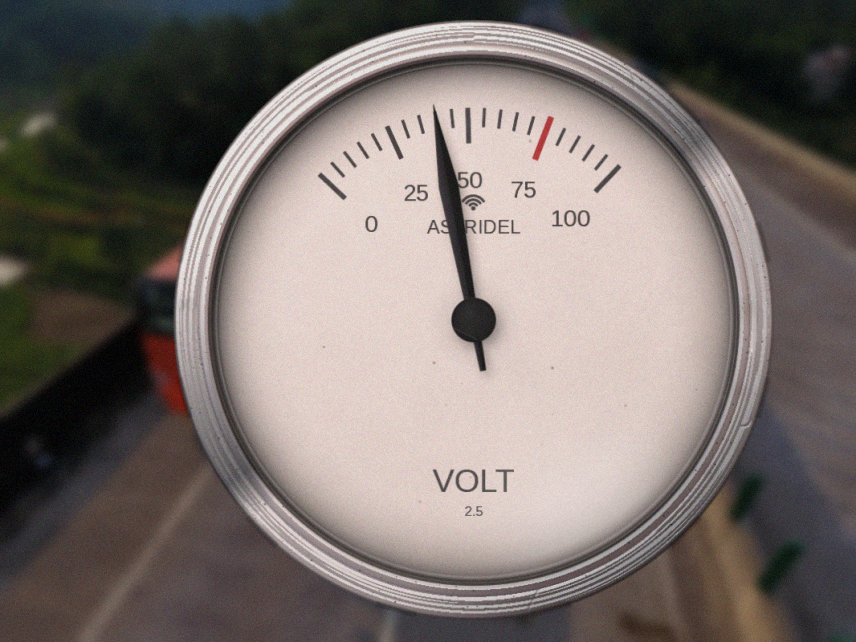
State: 40 V
